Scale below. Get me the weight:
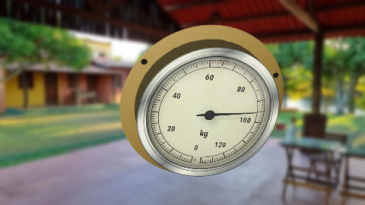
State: 95 kg
